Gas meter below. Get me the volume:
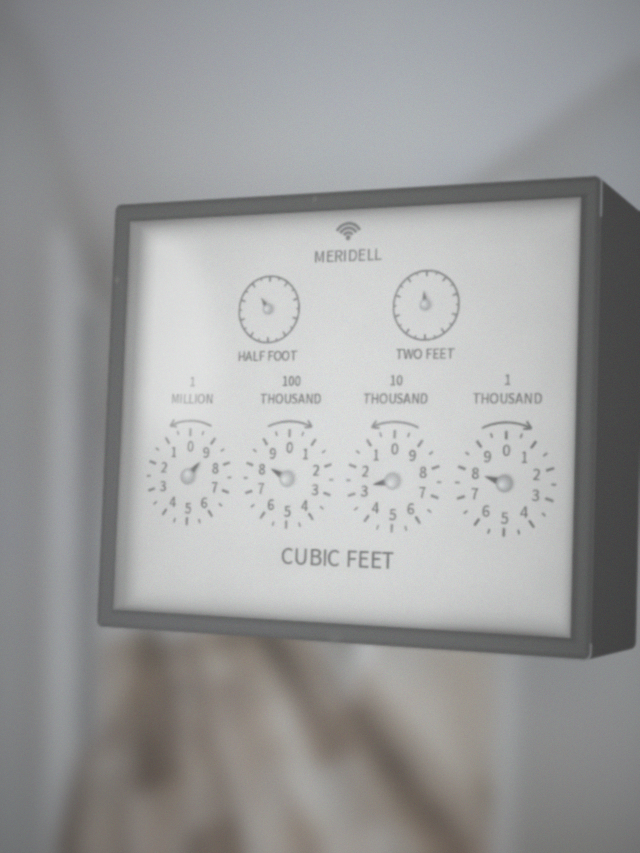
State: 882800 ft³
